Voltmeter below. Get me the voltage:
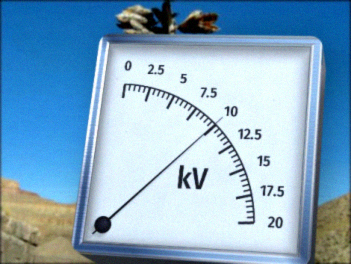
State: 10 kV
